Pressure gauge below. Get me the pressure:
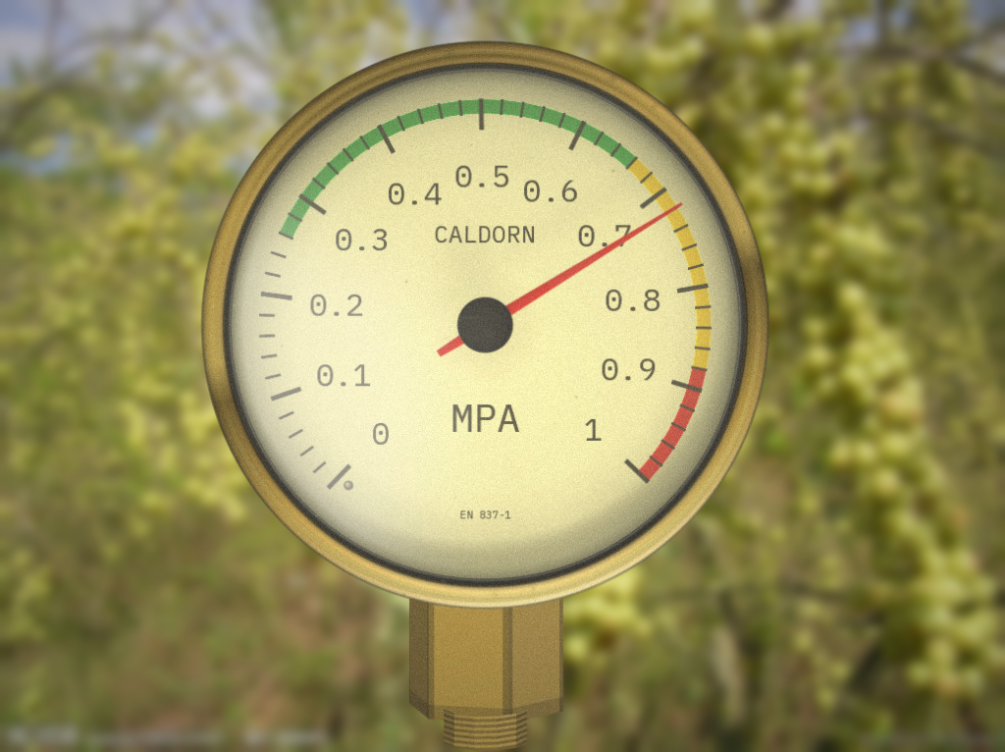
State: 0.72 MPa
